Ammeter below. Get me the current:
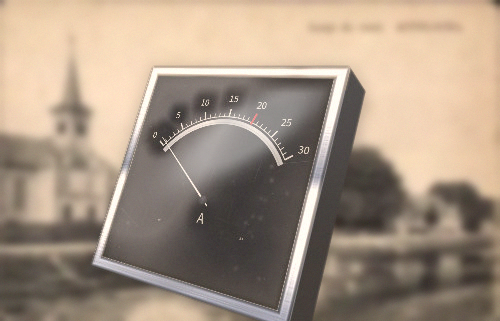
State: 1 A
